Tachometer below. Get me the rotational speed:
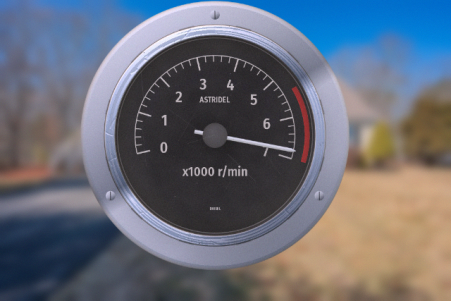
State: 6800 rpm
